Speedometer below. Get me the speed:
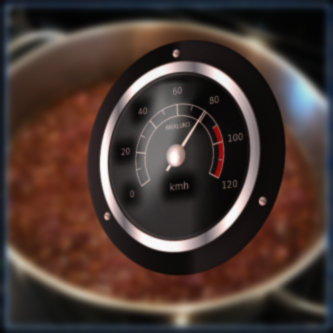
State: 80 km/h
